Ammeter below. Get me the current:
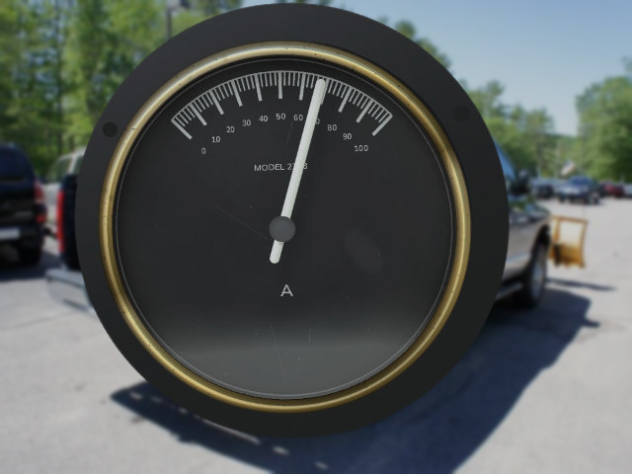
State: 68 A
